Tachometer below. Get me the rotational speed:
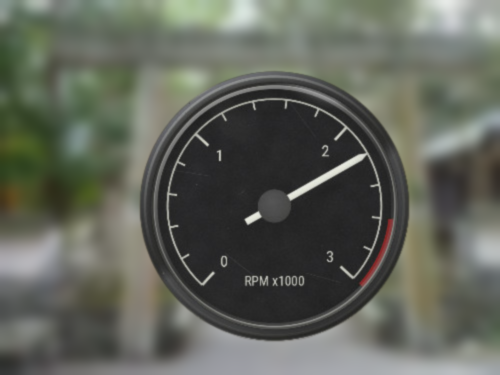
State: 2200 rpm
